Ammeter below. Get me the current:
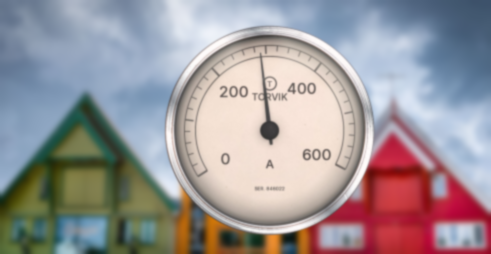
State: 290 A
